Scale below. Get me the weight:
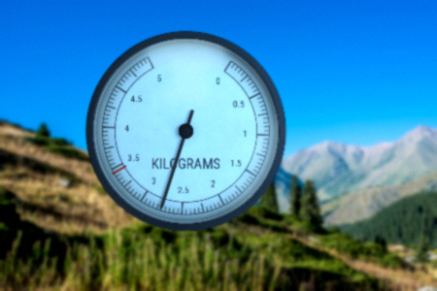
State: 2.75 kg
